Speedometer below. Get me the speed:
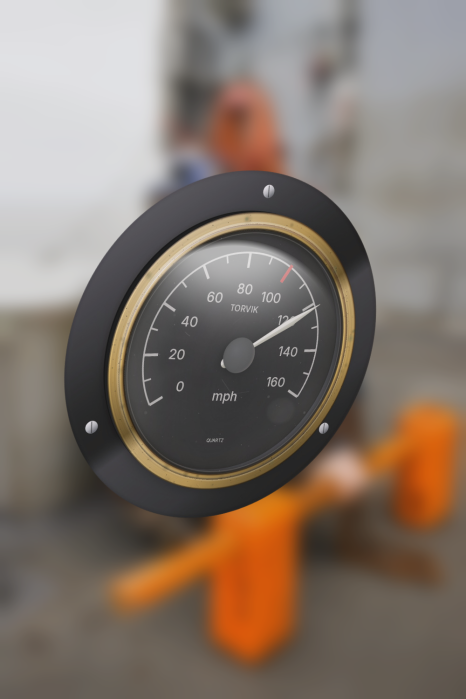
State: 120 mph
